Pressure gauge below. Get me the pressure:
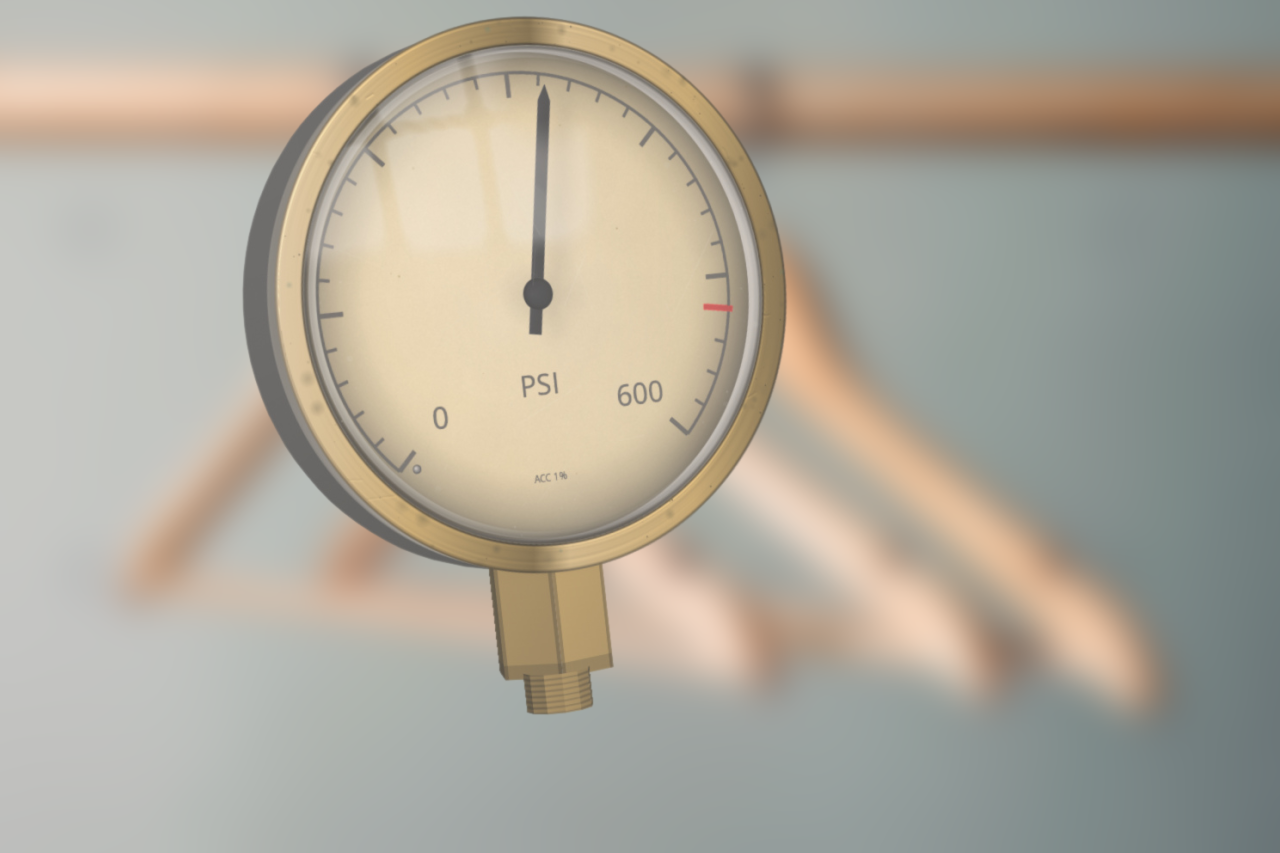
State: 320 psi
